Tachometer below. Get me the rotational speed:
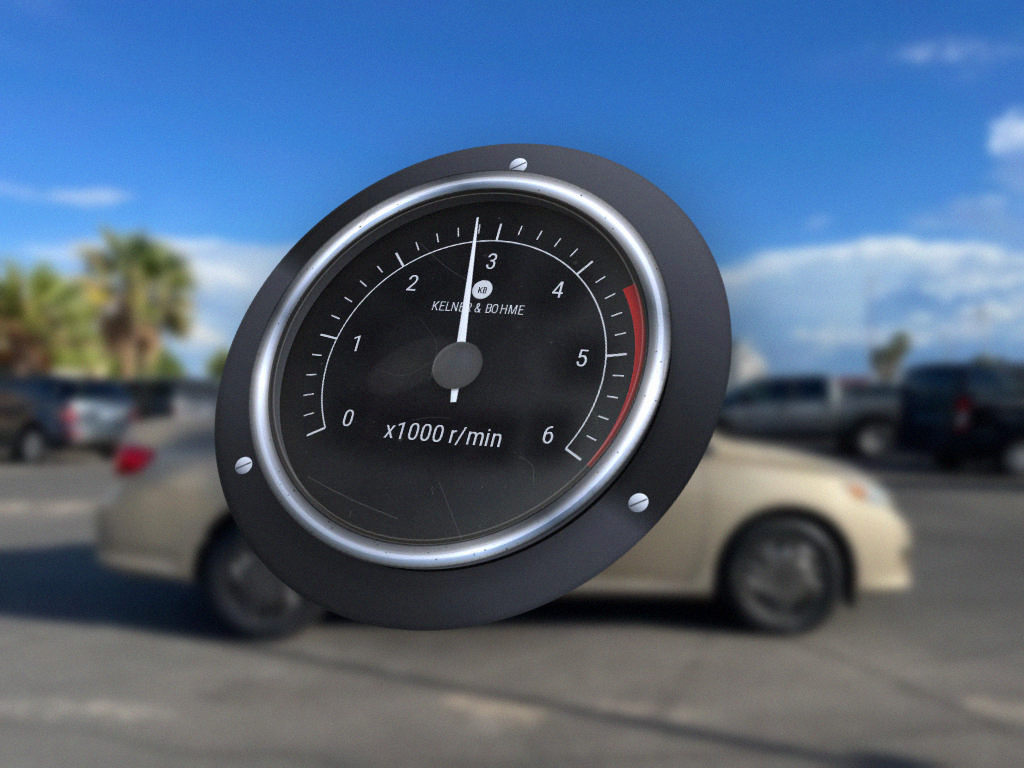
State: 2800 rpm
